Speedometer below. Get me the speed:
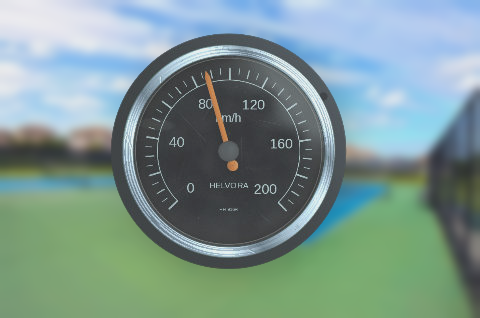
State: 87.5 km/h
